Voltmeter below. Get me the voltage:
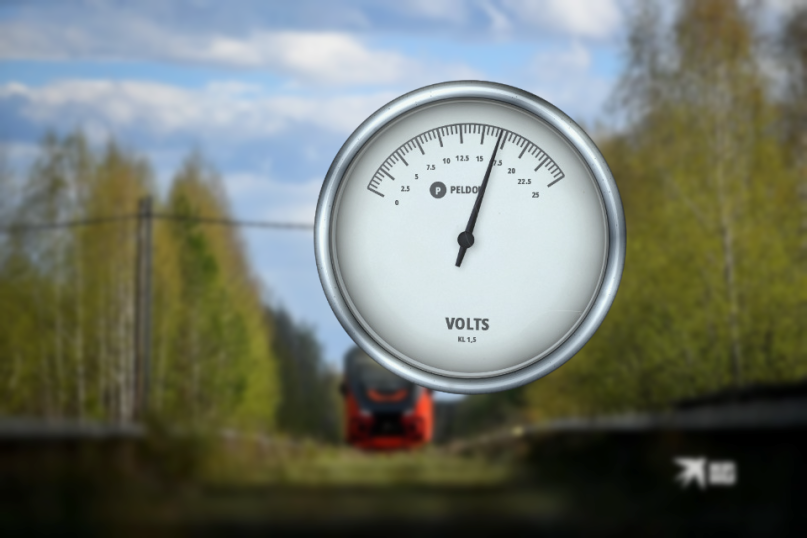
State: 17 V
